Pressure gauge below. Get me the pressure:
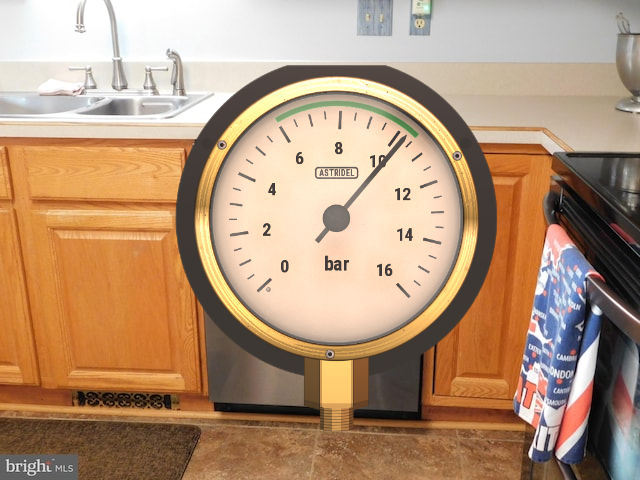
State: 10.25 bar
